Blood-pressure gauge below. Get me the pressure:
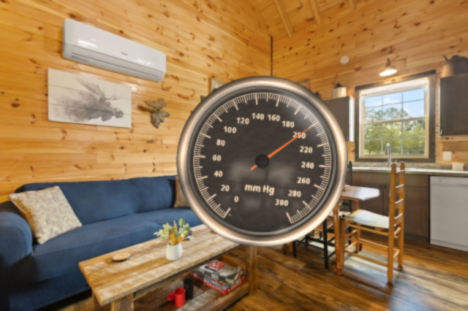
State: 200 mmHg
